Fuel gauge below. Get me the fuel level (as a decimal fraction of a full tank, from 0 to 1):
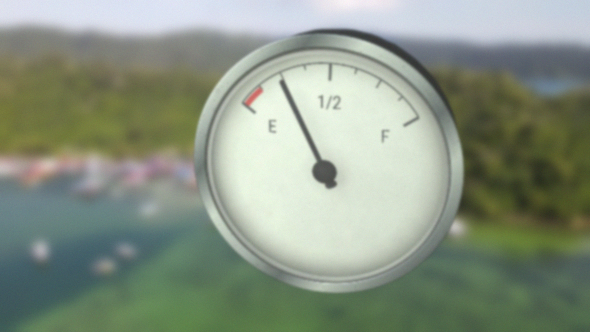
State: 0.25
